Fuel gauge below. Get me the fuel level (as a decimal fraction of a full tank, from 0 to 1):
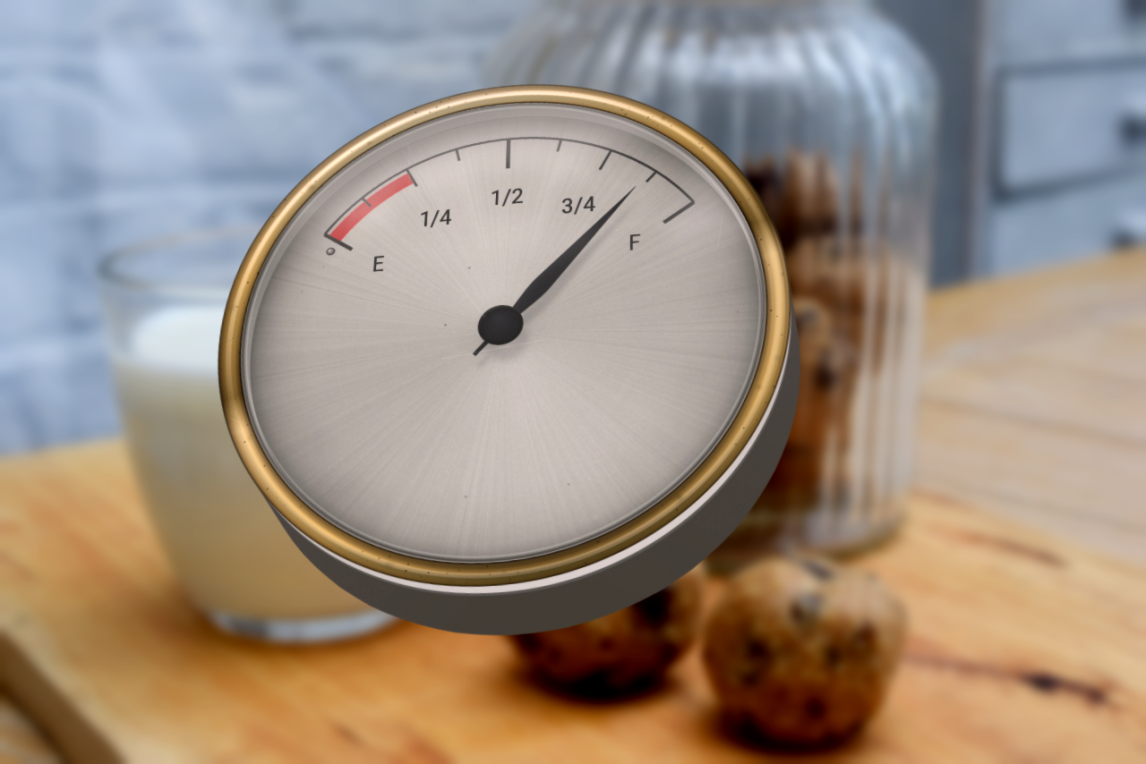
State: 0.875
